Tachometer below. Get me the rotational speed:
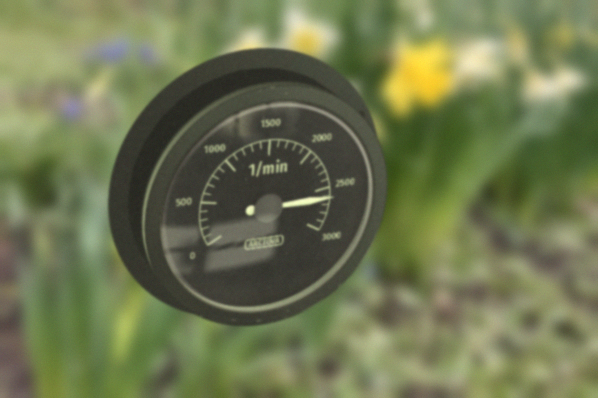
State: 2600 rpm
